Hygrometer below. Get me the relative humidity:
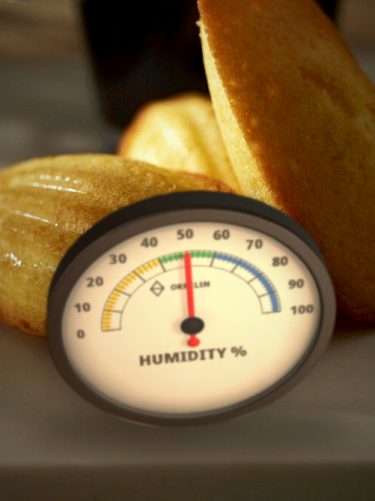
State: 50 %
